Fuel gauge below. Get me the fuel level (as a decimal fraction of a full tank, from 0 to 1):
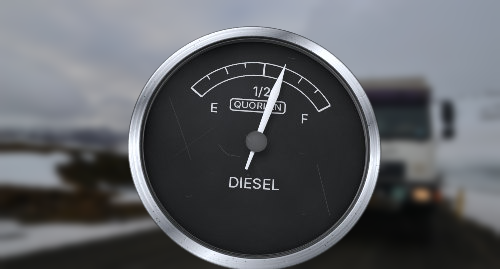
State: 0.625
